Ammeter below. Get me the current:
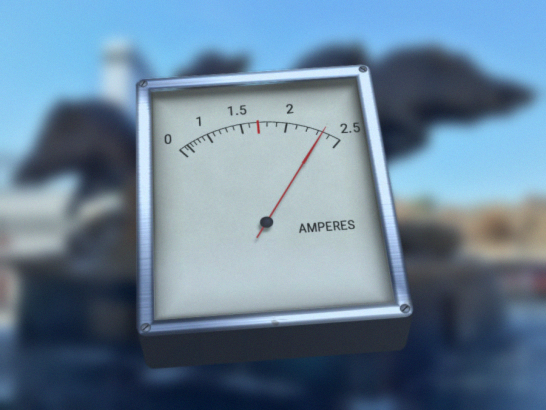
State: 2.35 A
